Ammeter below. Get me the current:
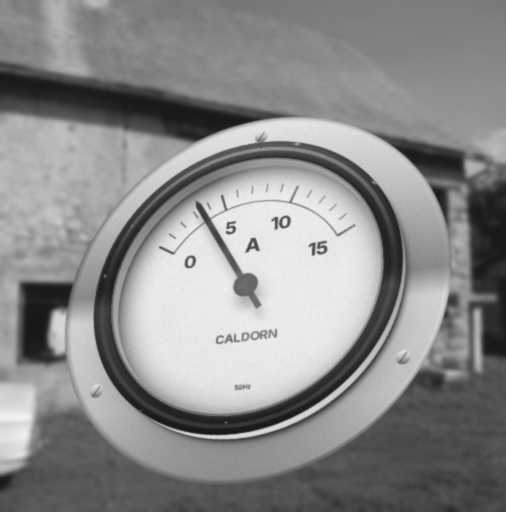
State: 3.5 A
